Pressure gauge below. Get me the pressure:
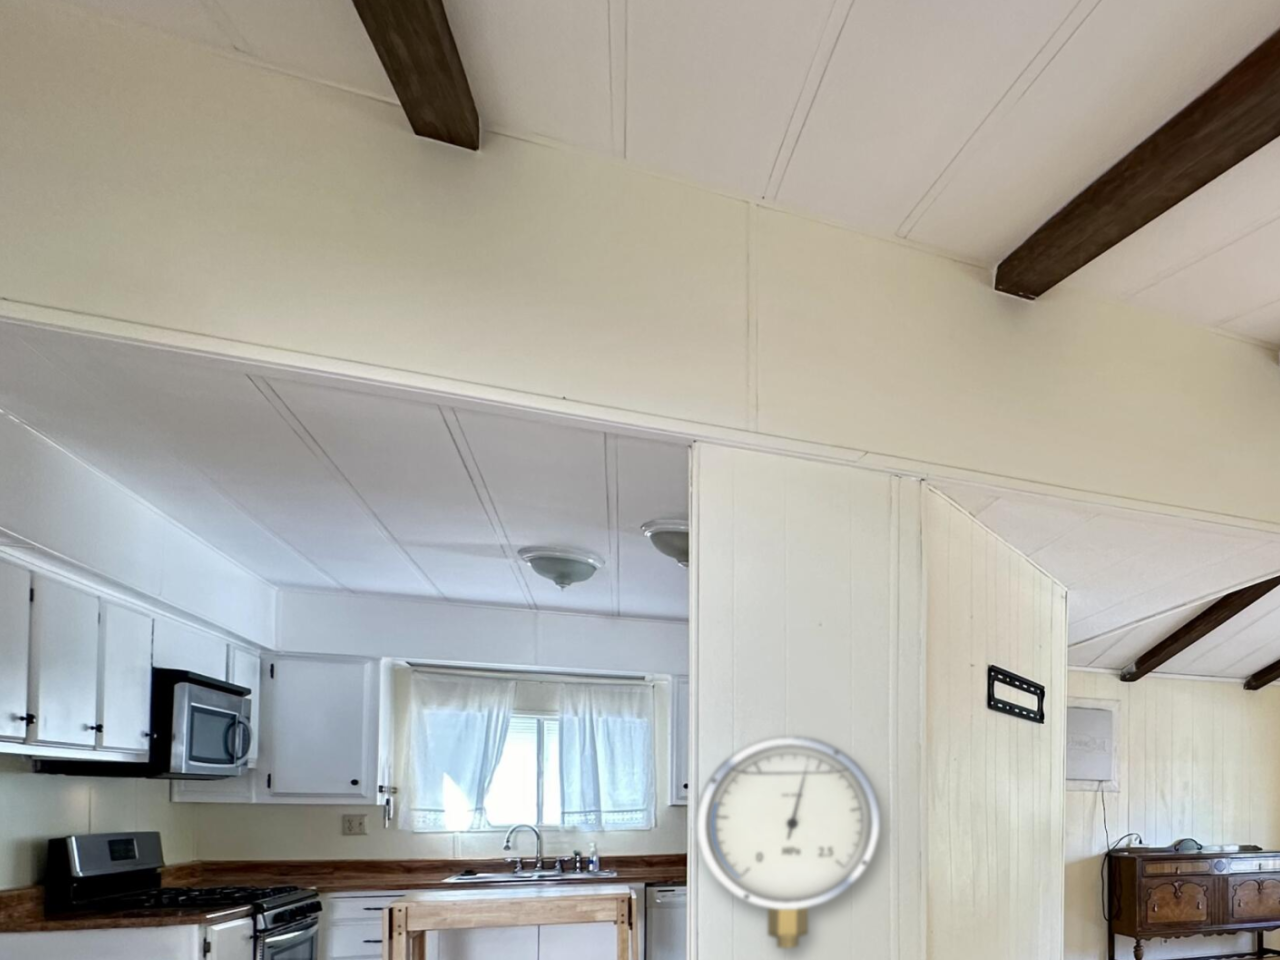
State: 1.4 MPa
